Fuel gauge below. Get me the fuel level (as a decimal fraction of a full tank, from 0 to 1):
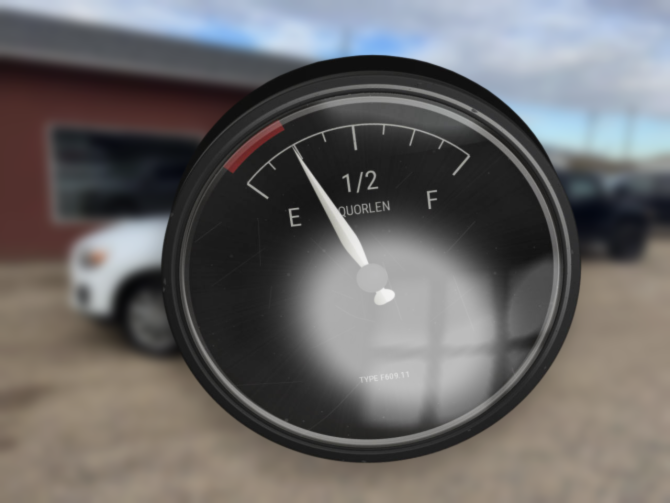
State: 0.25
